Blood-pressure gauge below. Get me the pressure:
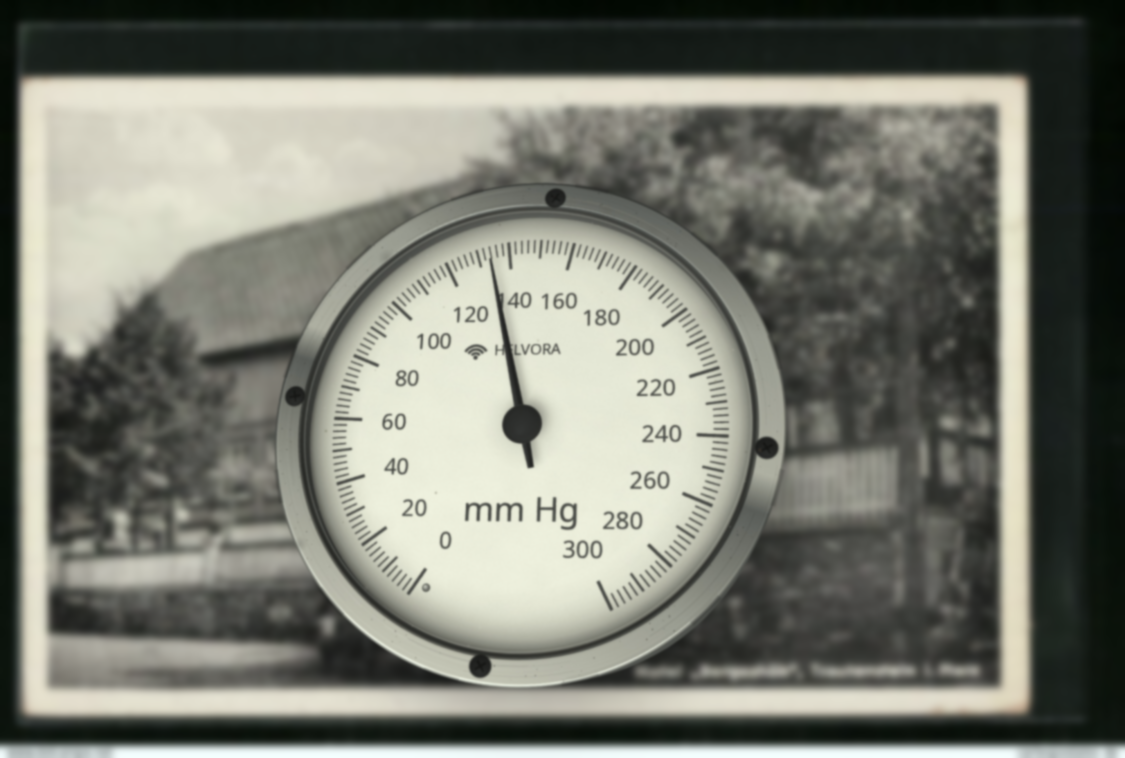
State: 134 mmHg
